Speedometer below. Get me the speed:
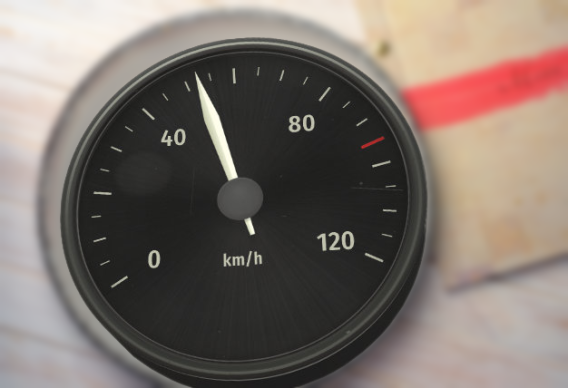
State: 52.5 km/h
